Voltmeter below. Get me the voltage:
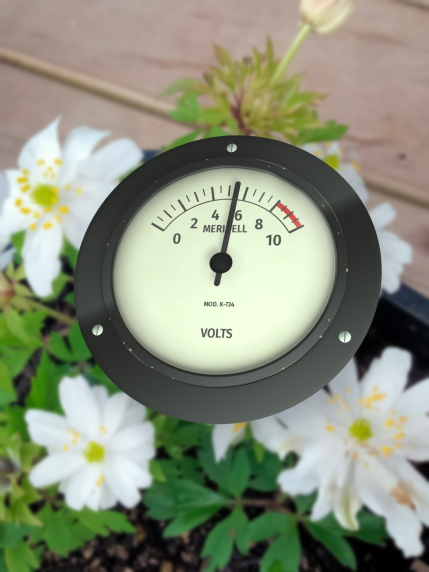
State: 5.5 V
